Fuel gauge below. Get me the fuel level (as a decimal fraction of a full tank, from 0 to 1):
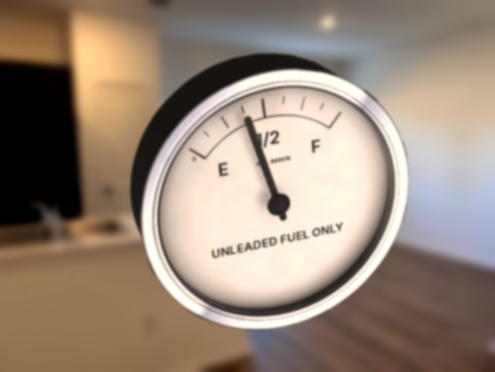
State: 0.375
